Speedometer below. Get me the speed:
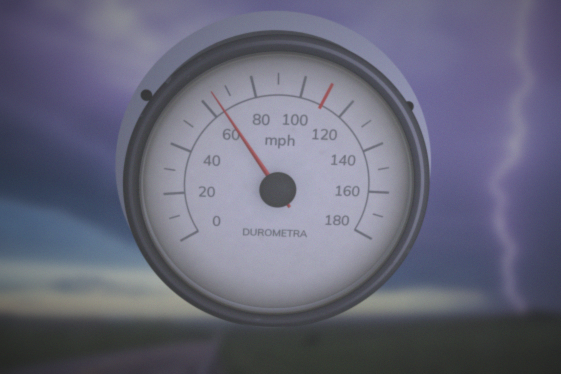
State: 65 mph
